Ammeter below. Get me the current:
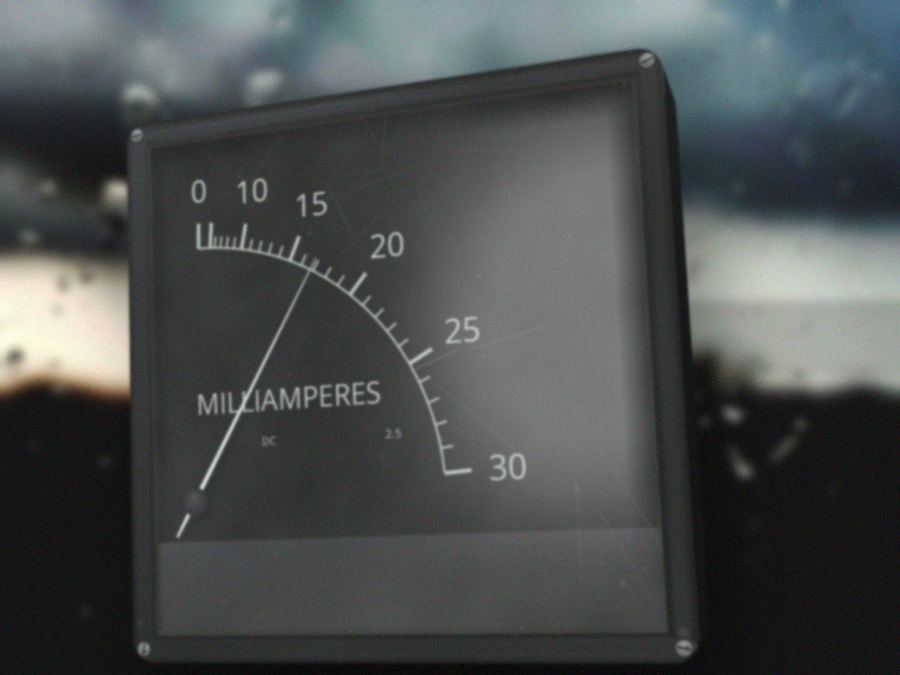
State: 17 mA
